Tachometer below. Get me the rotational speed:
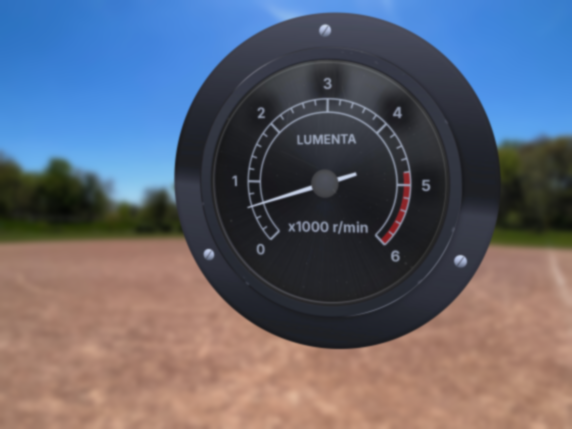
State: 600 rpm
